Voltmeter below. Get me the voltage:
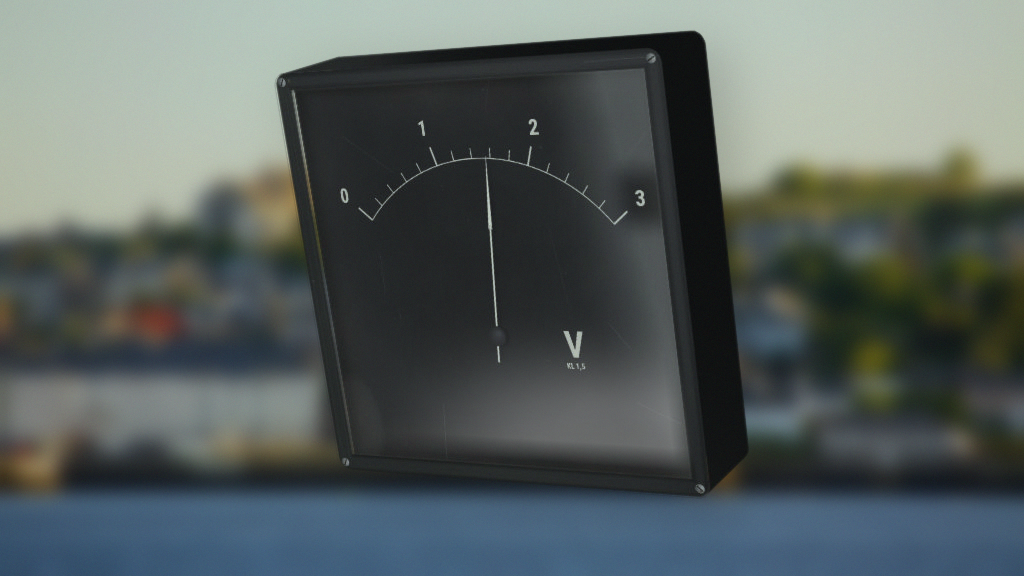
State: 1.6 V
